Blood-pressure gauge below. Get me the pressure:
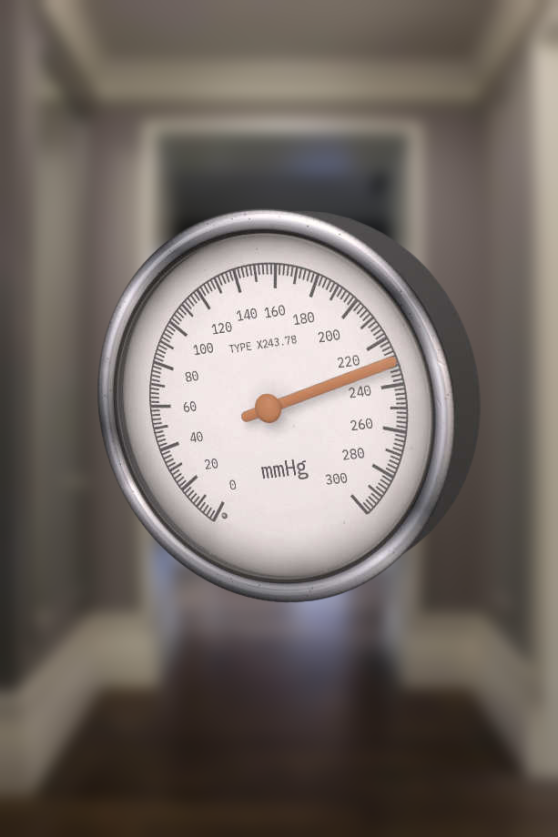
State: 230 mmHg
